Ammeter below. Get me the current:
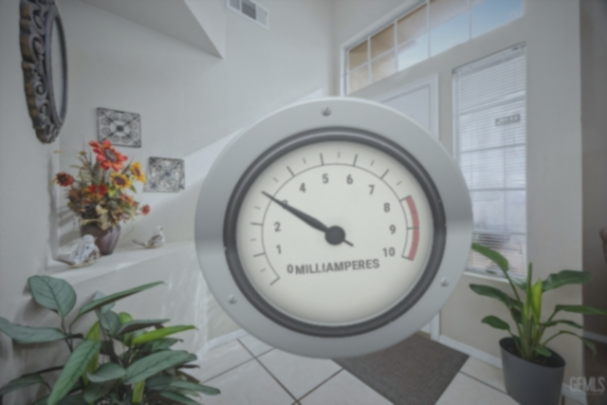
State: 3 mA
